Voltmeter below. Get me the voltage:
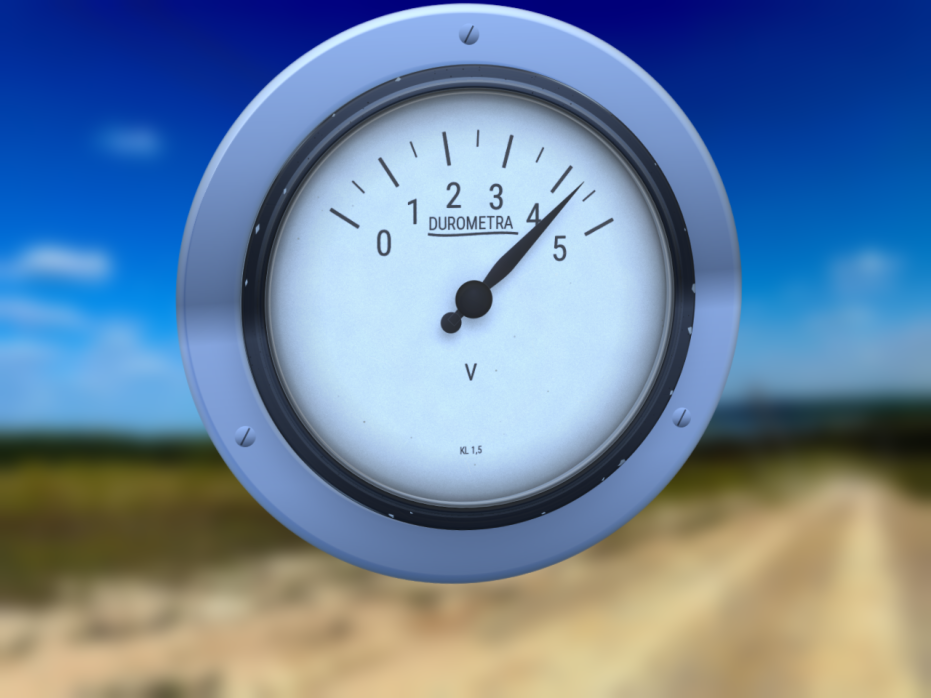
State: 4.25 V
